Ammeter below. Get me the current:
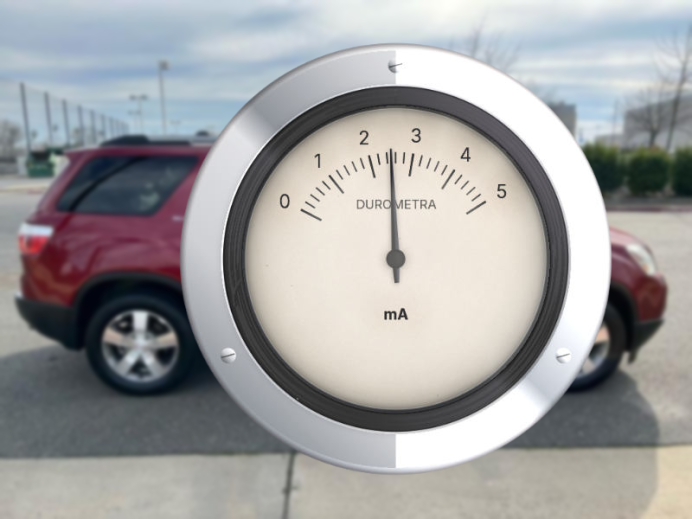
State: 2.5 mA
